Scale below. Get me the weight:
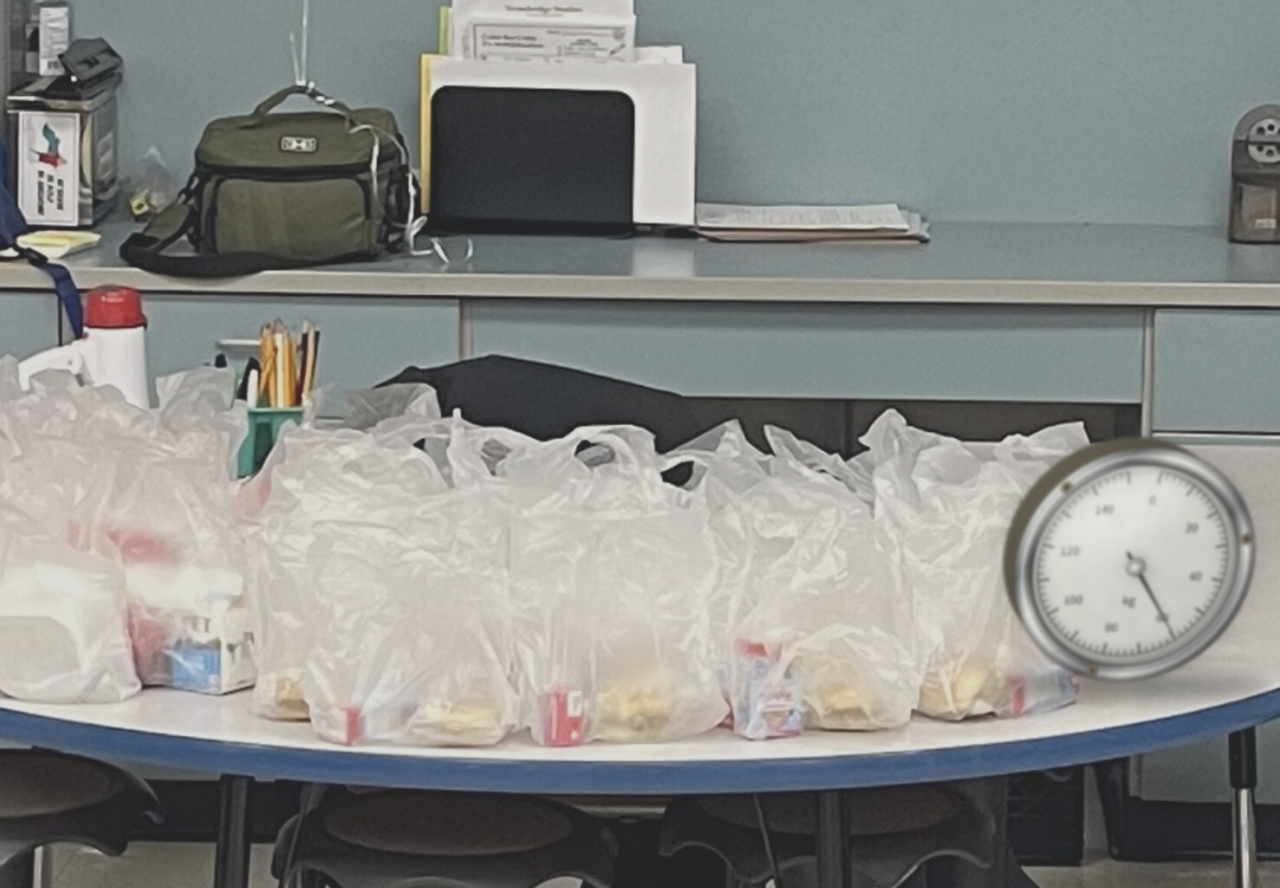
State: 60 kg
